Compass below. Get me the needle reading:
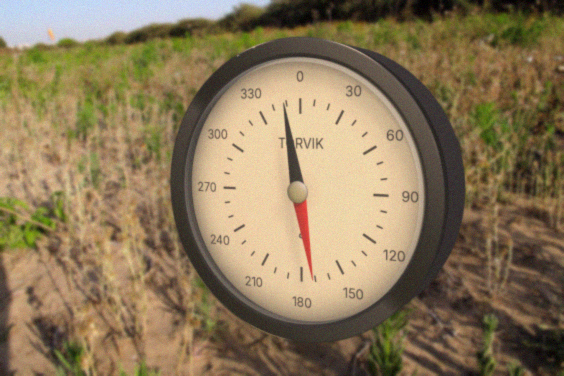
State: 170 °
